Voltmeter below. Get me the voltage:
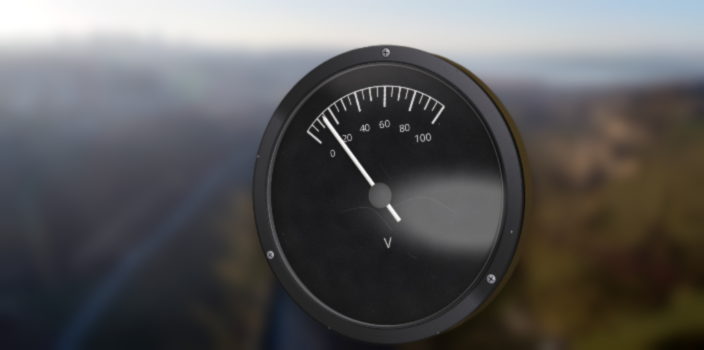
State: 15 V
